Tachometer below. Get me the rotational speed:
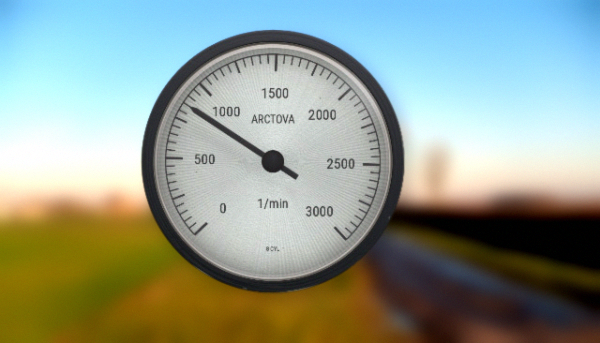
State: 850 rpm
